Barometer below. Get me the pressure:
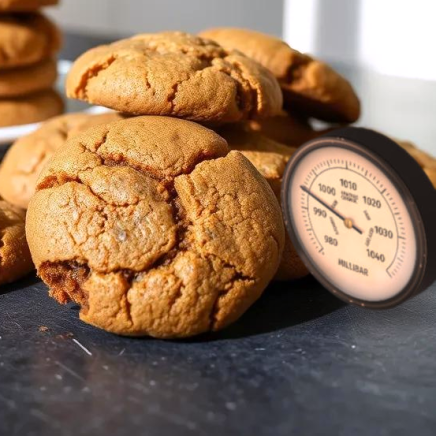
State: 995 mbar
